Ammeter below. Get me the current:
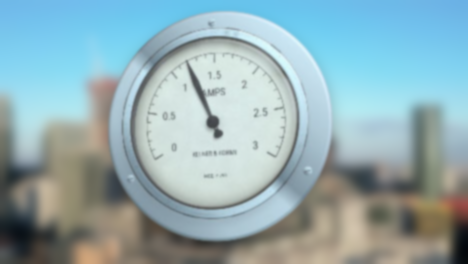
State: 1.2 A
